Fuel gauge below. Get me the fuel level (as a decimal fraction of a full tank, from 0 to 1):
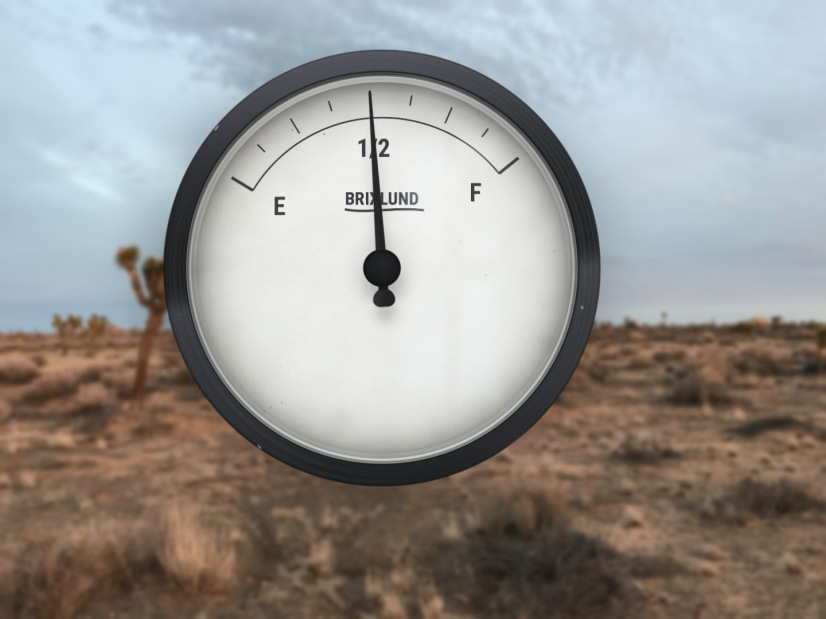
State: 0.5
